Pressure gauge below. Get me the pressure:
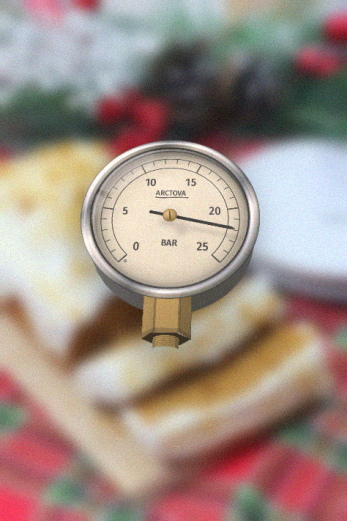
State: 22 bar
